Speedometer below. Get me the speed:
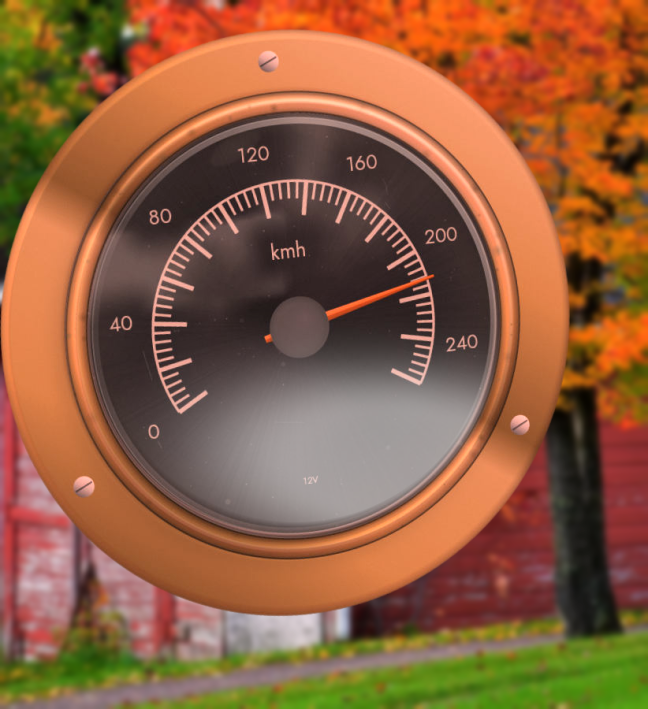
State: 212 km/h
